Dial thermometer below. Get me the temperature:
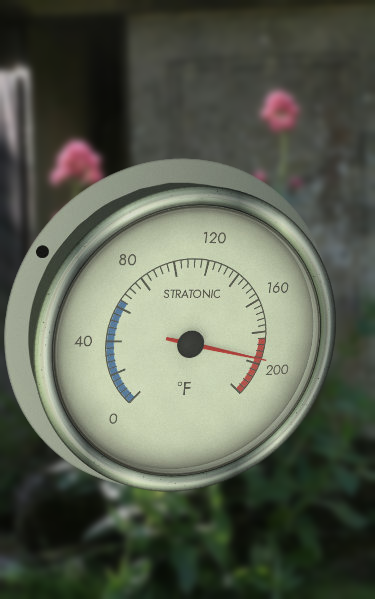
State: 196 °F
